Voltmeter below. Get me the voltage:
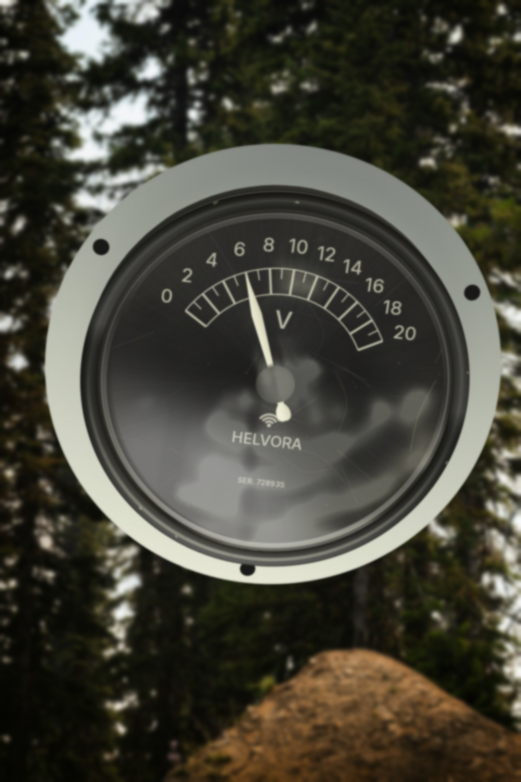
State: 6 V
